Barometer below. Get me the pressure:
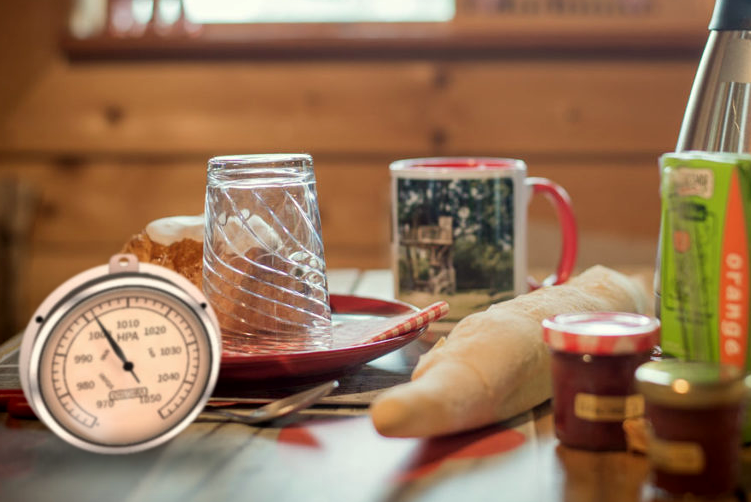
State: 1002 hPa
